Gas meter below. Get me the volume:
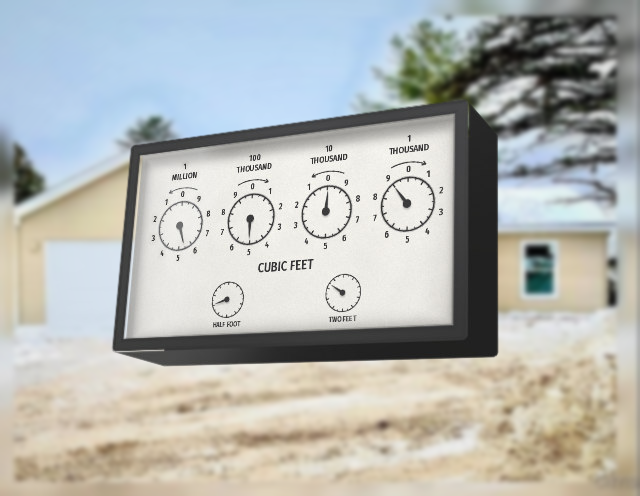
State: 549900 ft³
